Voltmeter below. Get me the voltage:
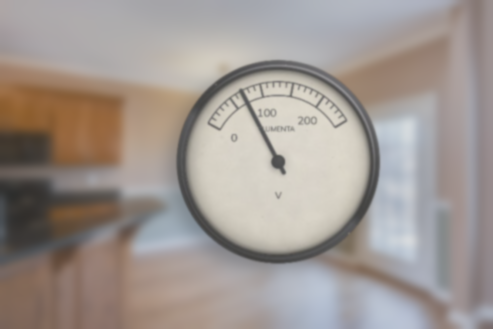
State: 70 V
